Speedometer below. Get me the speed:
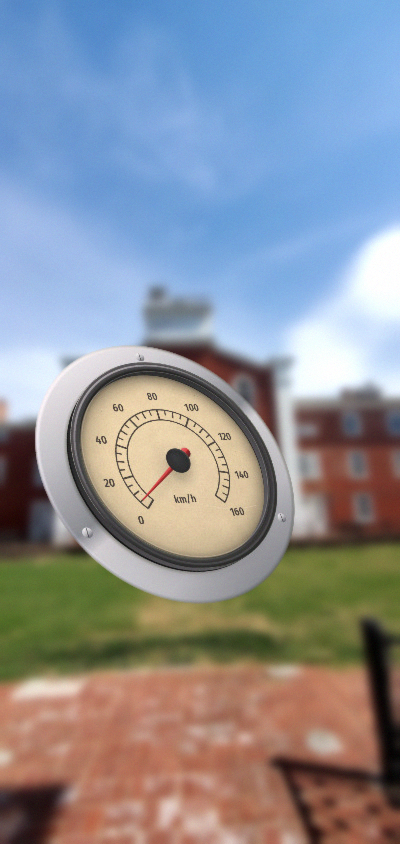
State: 5 km/h
